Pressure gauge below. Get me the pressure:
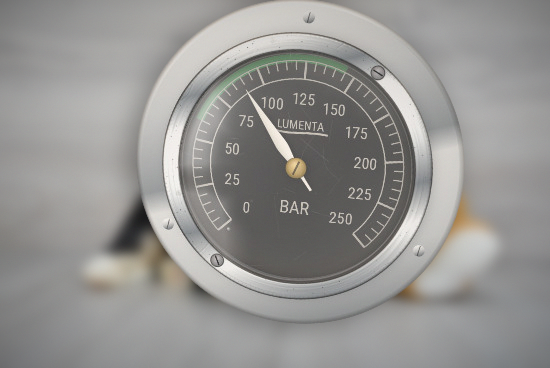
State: 90 bar
